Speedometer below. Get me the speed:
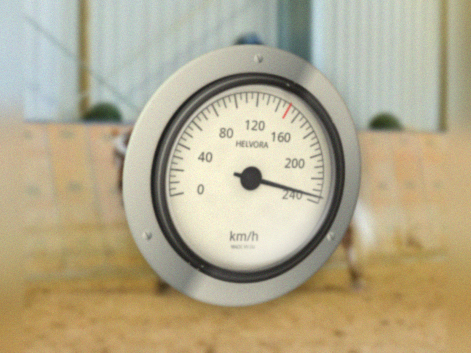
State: 235 km/h
